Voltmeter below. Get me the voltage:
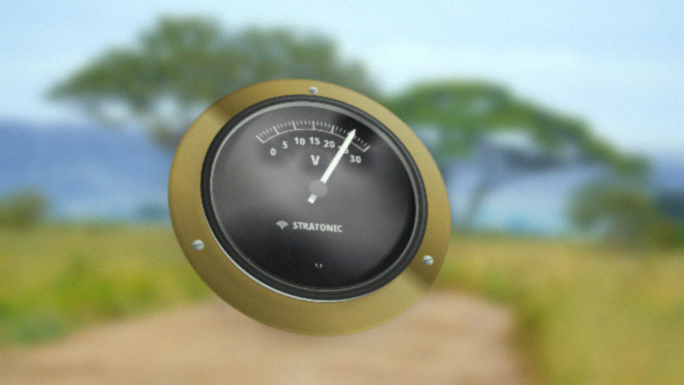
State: 25 V
